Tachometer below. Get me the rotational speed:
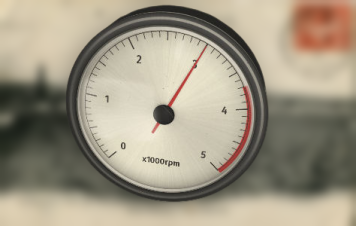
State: 3000 rpm
